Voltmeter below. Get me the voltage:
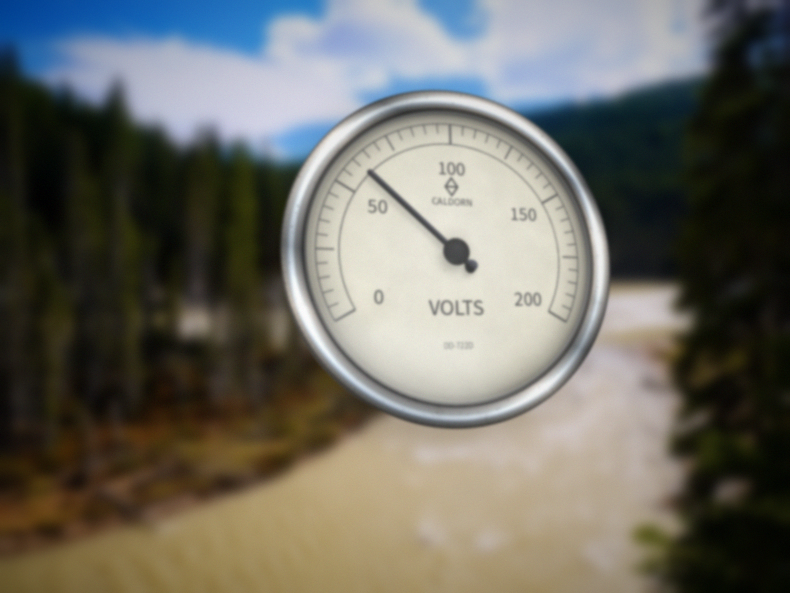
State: 60 V
